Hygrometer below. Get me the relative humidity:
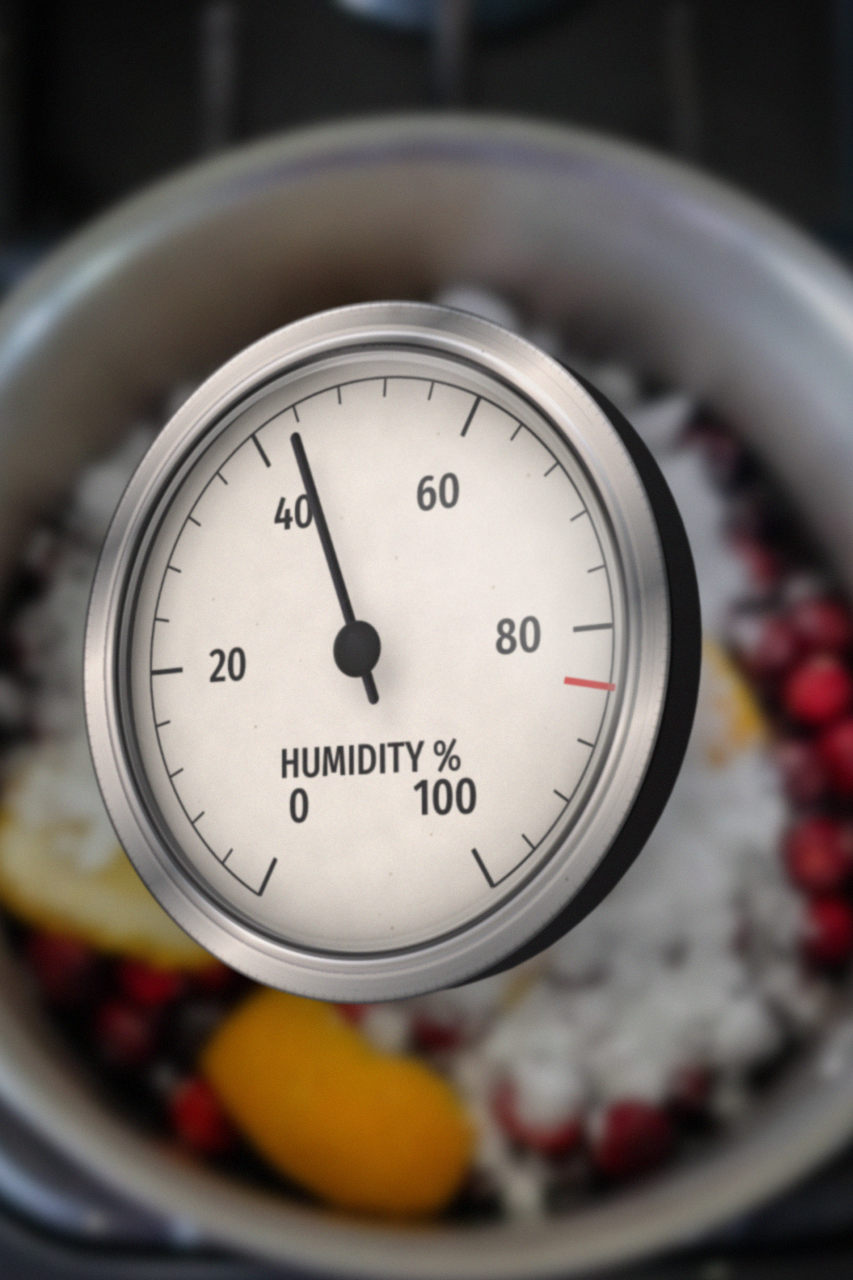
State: 44 %
